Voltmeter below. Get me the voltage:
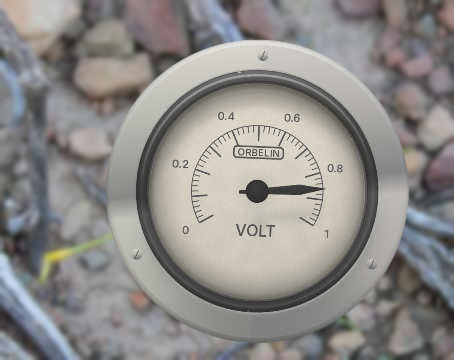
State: 0.86 V
